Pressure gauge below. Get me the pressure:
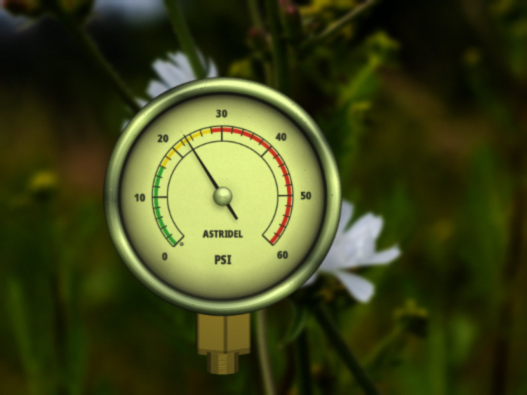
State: 23 psi
